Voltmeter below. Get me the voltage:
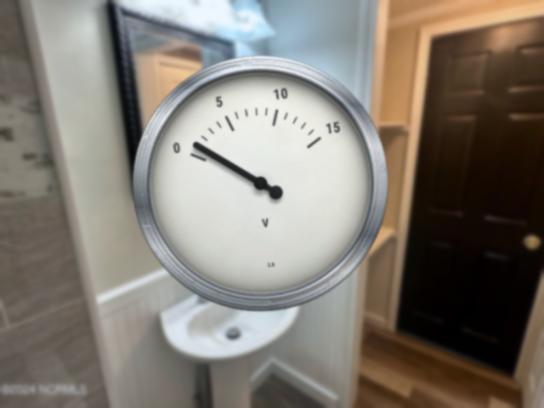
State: 1 V
